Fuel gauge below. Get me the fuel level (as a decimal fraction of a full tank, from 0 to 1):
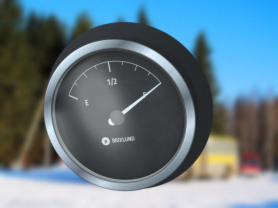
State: 1
